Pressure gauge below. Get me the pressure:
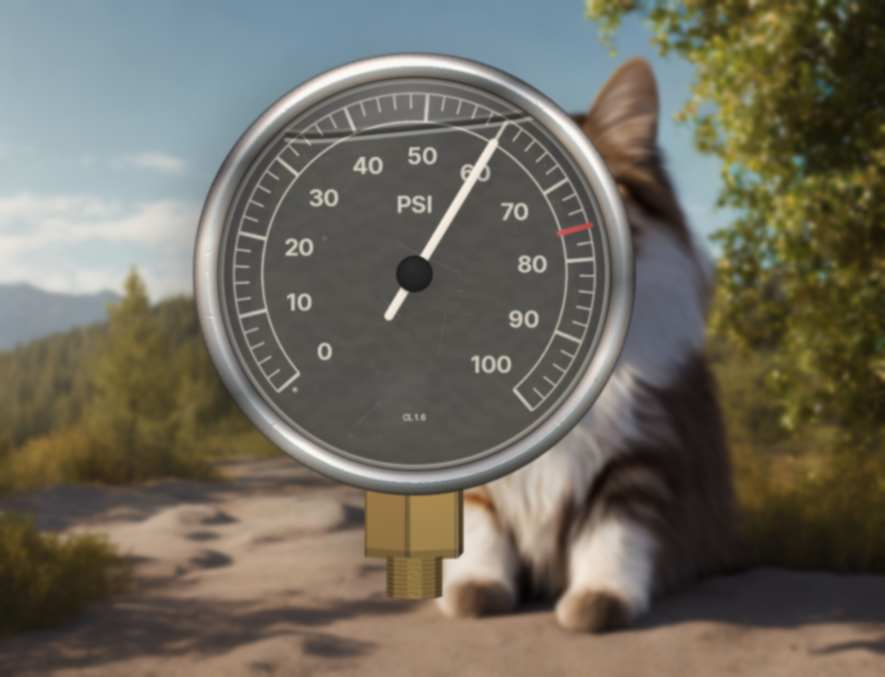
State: 60 psi
